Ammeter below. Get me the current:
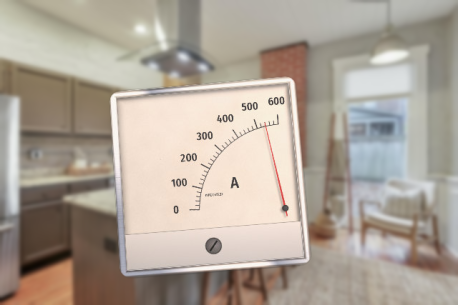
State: 540 A
